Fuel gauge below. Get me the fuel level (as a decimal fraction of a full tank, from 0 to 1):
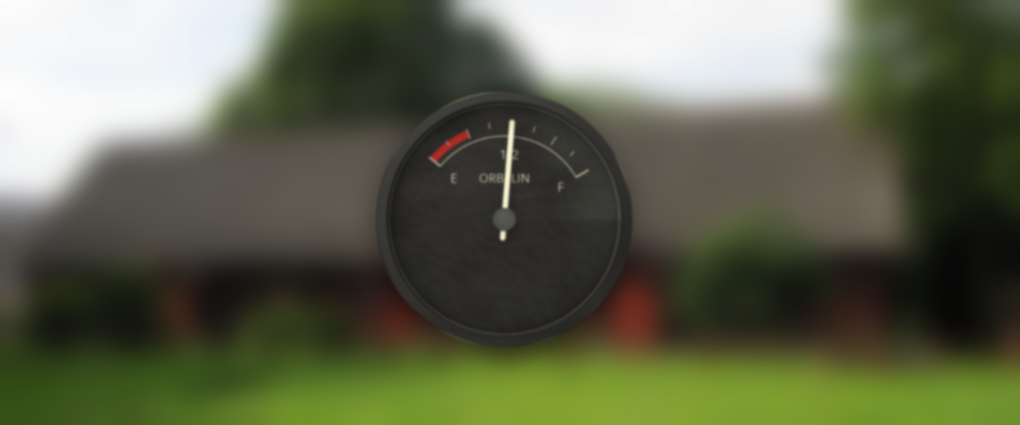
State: 0.5
